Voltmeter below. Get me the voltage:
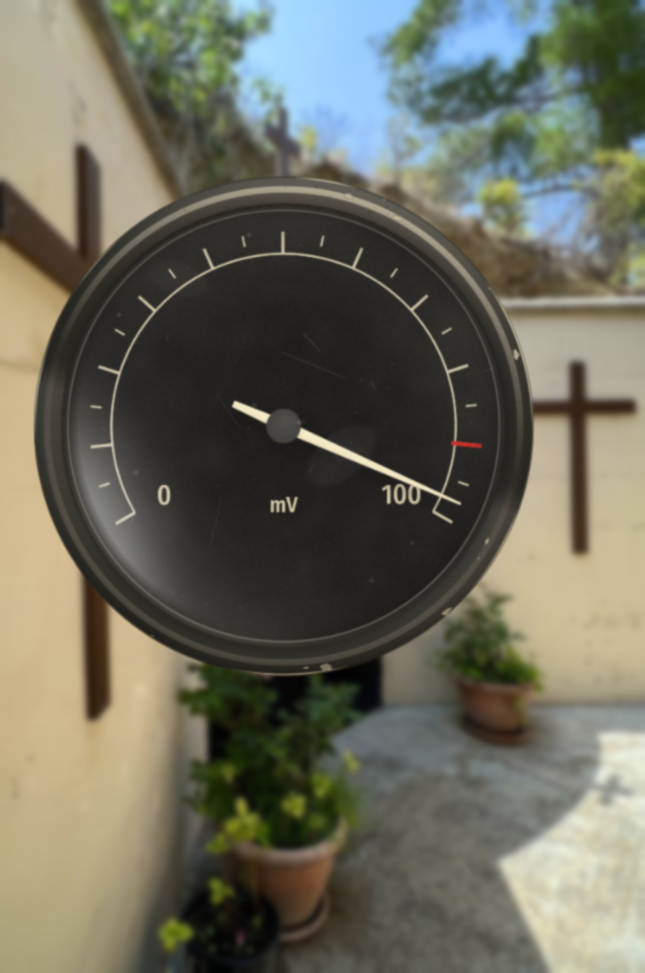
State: 97.5 mV
